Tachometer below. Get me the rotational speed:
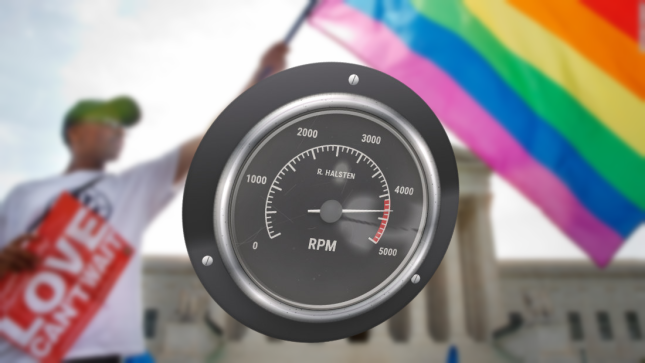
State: 4300 rpm
